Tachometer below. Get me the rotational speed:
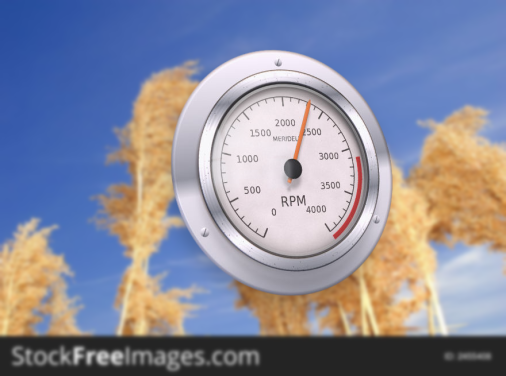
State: 2300 rpm
